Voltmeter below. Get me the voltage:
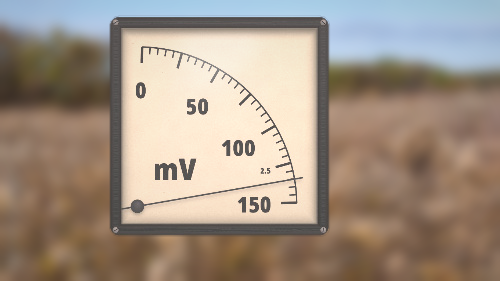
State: 135 mV
